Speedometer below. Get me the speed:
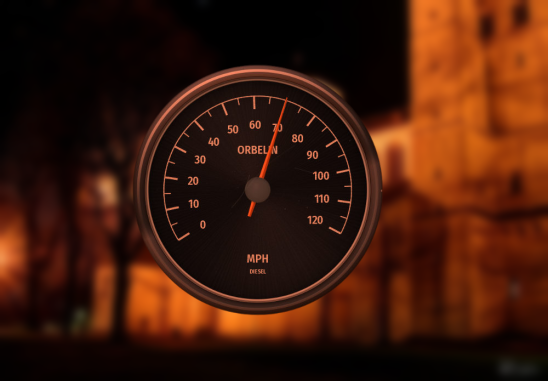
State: 70 mph
